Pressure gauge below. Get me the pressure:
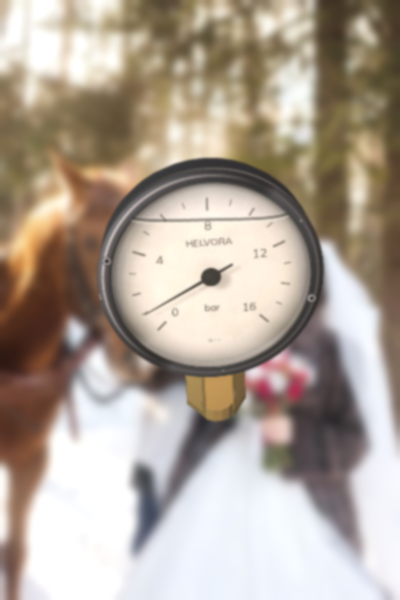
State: 1 bar
